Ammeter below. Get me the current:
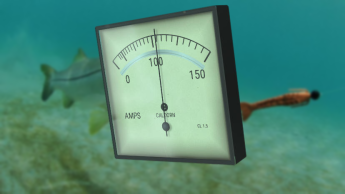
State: 105 A
